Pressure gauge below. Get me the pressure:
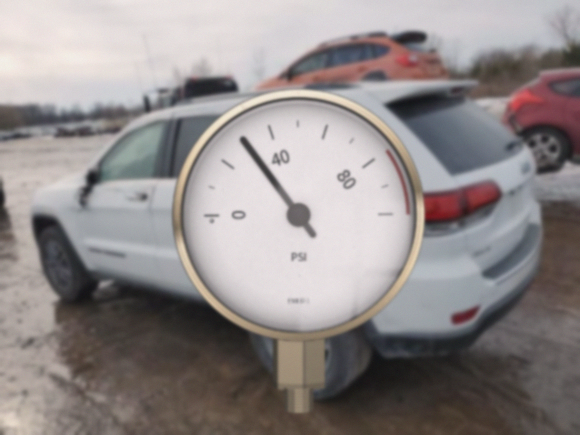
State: 30 psi
